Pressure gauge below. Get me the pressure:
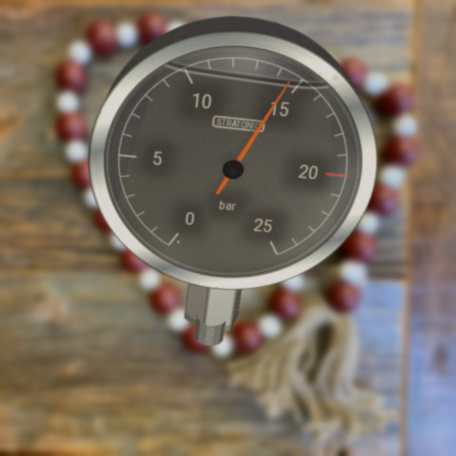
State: 14.5 bar
